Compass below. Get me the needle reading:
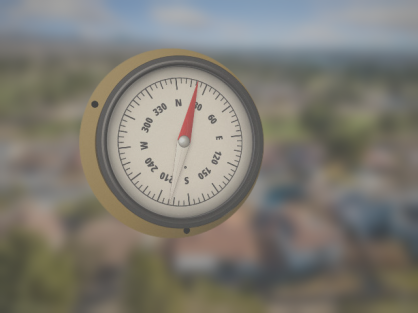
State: 20 °
